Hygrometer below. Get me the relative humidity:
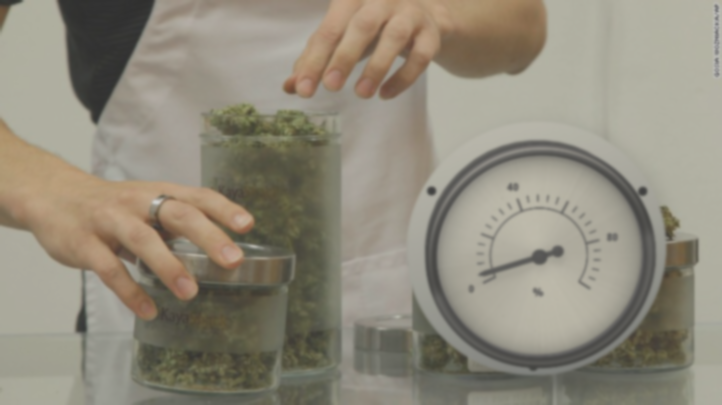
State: 4 %
